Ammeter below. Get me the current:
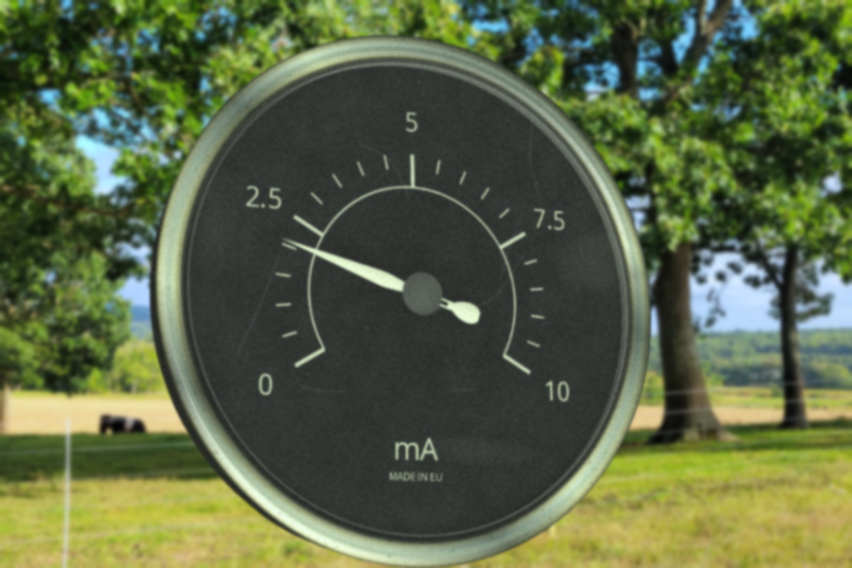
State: 2 mA
